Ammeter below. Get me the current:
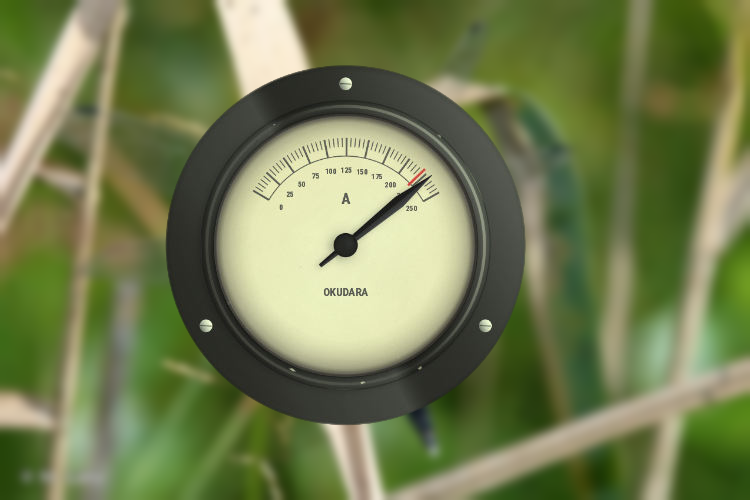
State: 230 A
